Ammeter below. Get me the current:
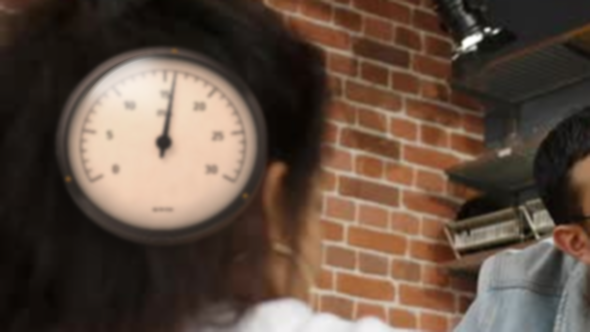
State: 16 mA
